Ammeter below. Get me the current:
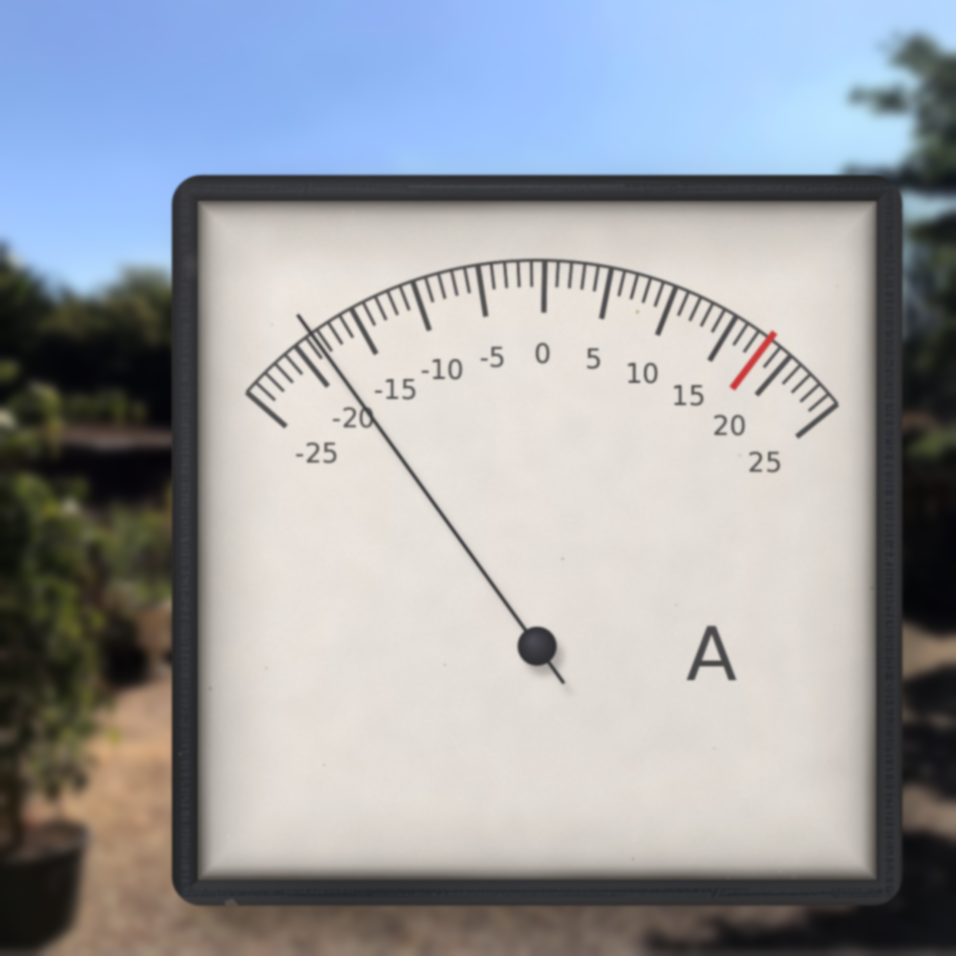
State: -18.5 A
